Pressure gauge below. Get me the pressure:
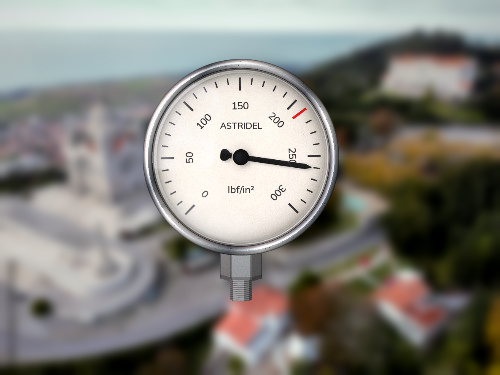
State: 260 psi
